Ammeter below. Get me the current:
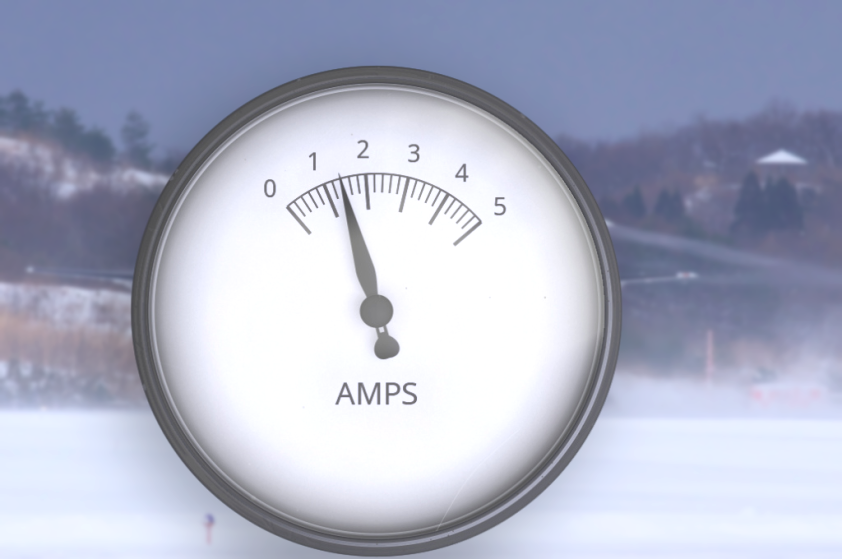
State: 1.4 A
